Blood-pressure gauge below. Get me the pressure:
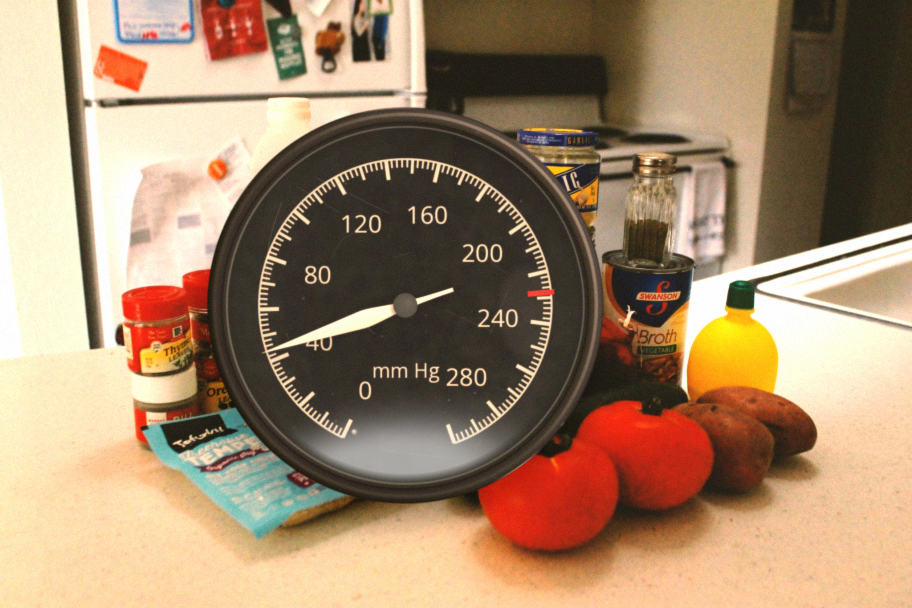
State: 44 mmHg
